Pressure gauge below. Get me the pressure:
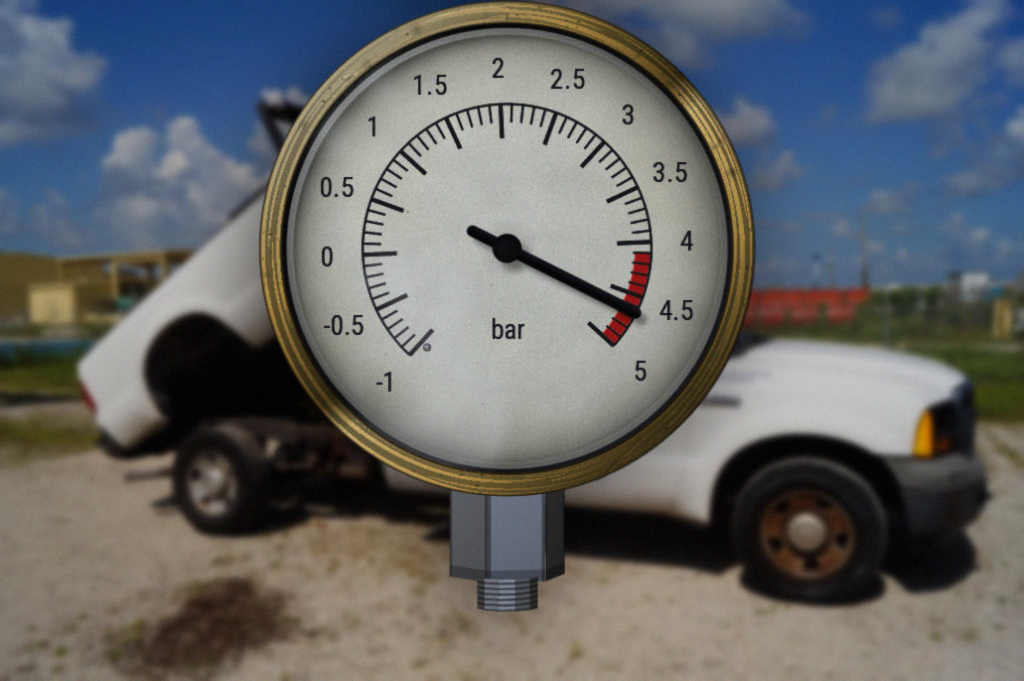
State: 4.65 bar
